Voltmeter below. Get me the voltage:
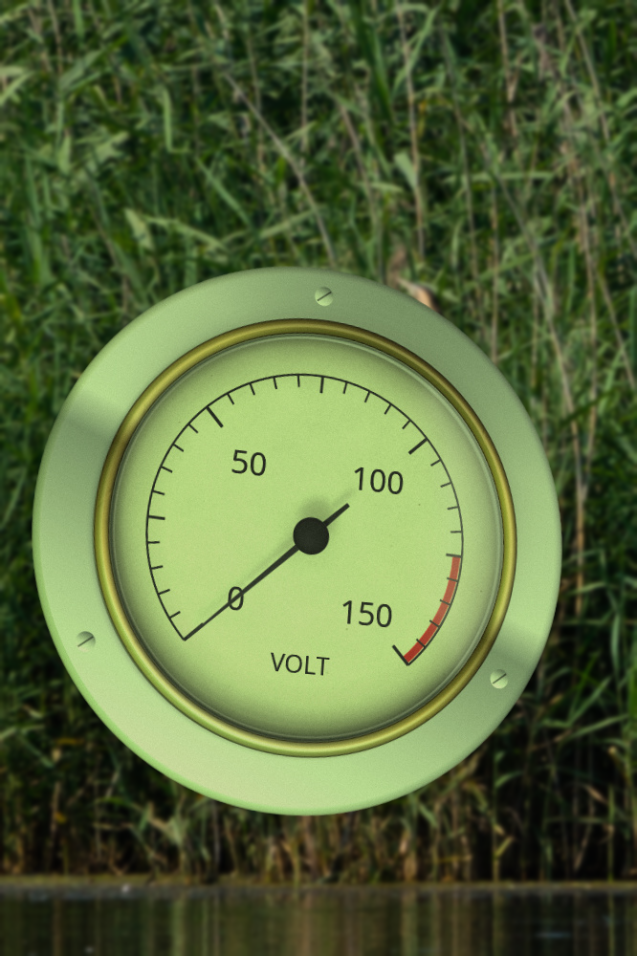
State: 0 V
